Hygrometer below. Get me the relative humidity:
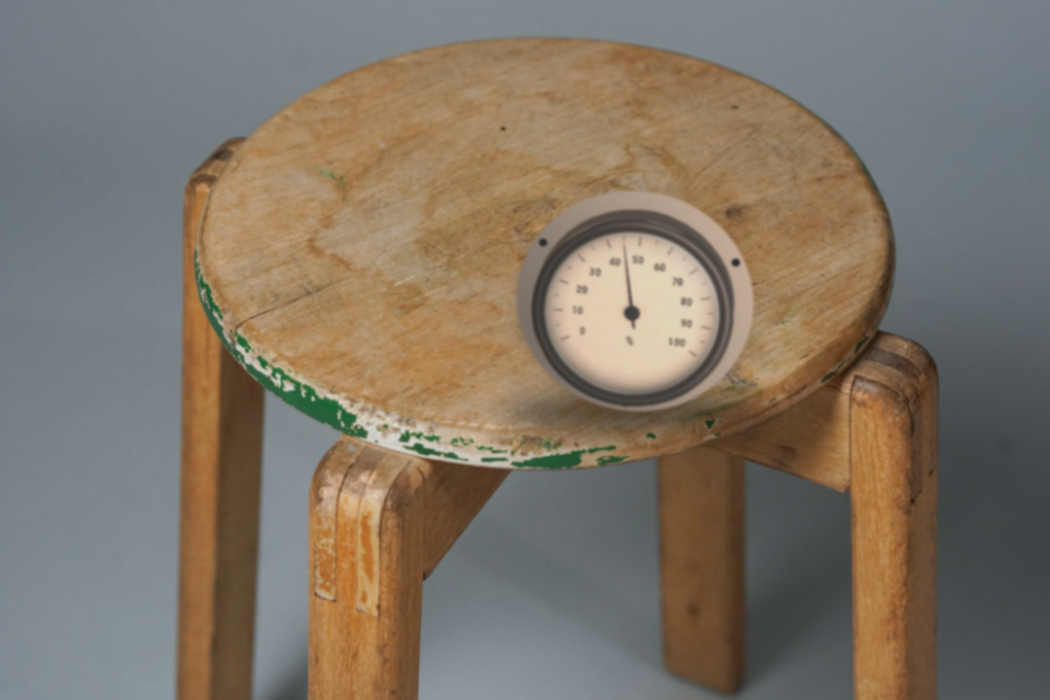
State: 45 %
